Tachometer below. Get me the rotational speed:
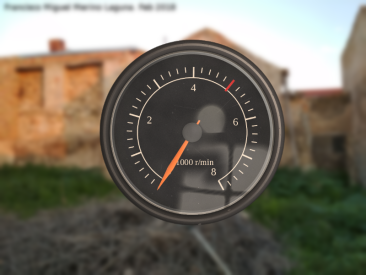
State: 0 rpm
